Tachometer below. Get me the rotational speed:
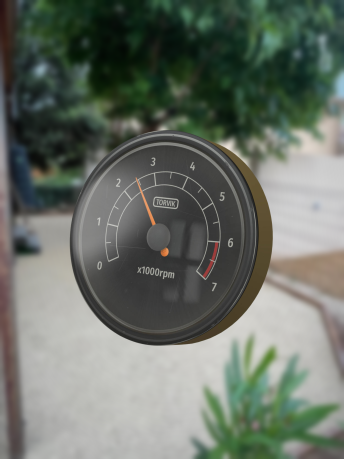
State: 2500 rpm
